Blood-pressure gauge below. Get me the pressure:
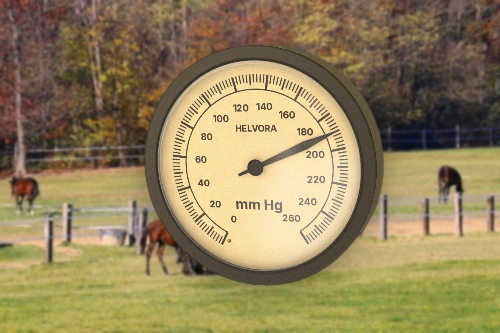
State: 190 mmHg
